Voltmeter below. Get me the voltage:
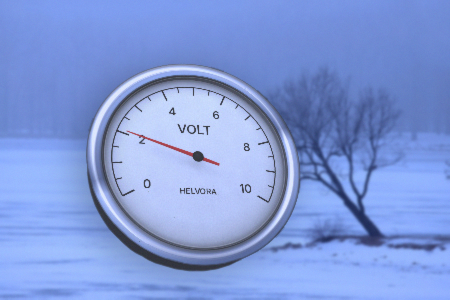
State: 2 V
